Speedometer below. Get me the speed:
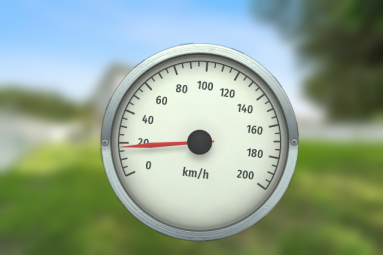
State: 17.5 km/h
